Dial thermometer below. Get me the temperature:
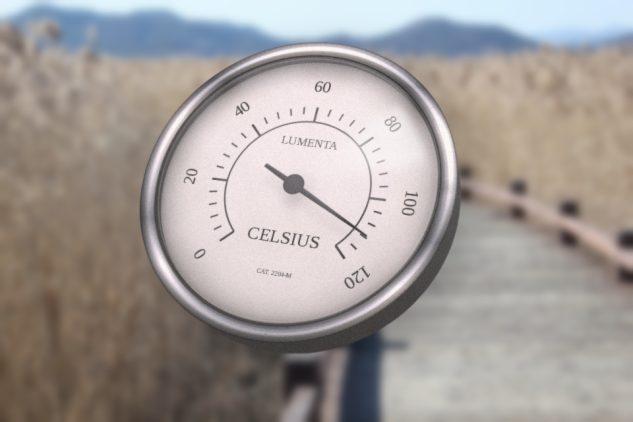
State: 112 °C
